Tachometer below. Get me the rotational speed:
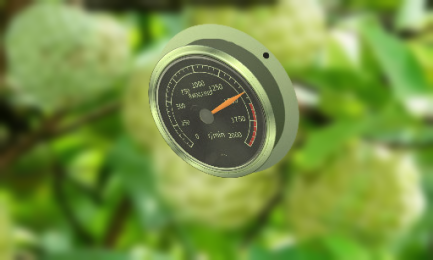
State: 1500 rpm
